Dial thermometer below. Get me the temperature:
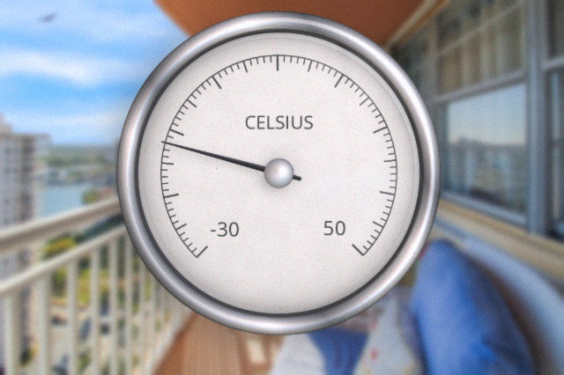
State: -12 °C
